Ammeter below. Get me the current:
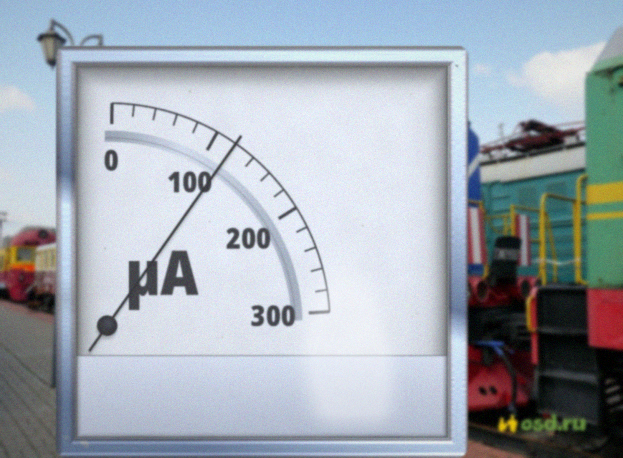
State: 120 µA
